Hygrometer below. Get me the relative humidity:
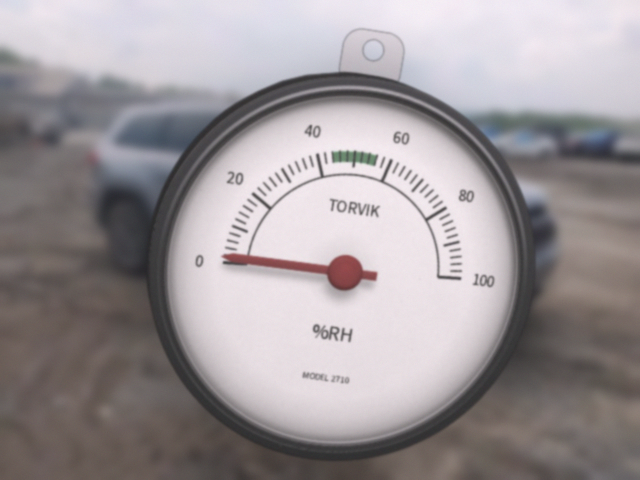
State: 2 %
